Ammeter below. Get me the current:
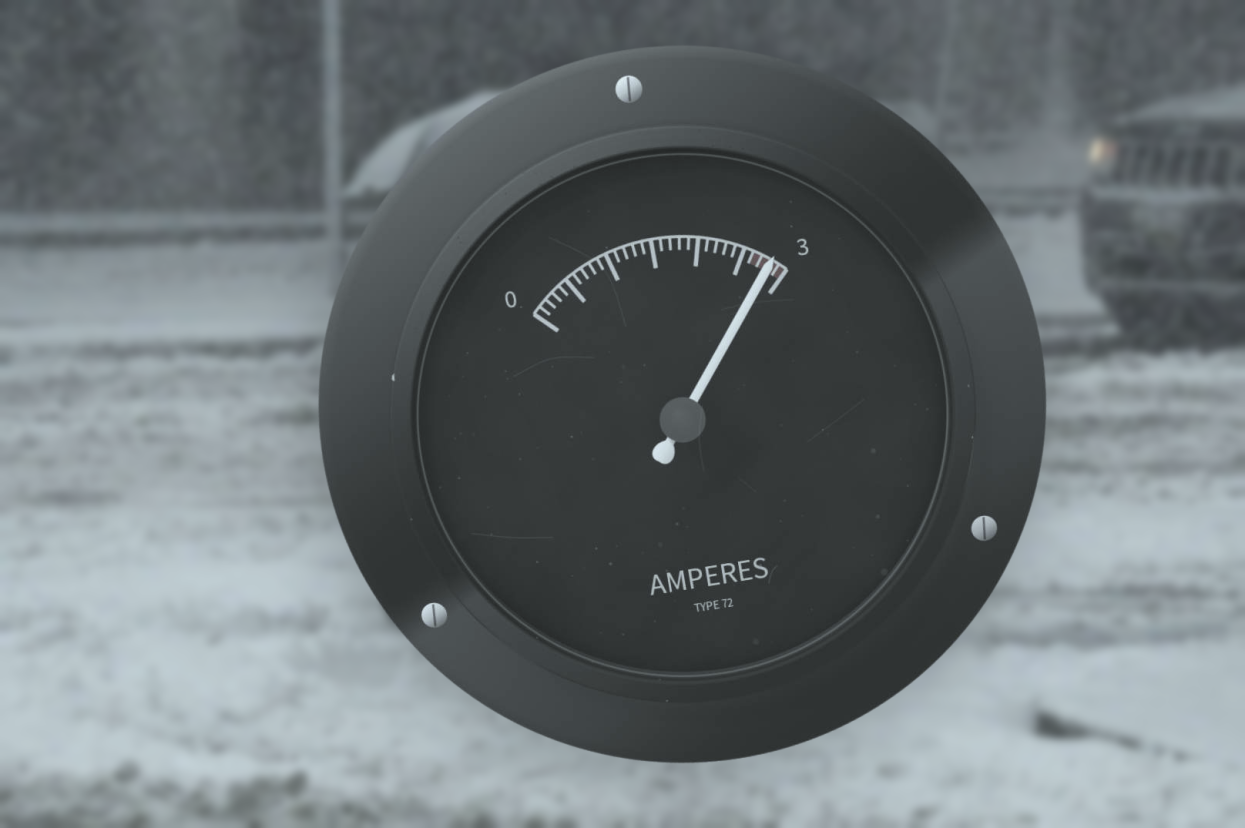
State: 2.8 A
